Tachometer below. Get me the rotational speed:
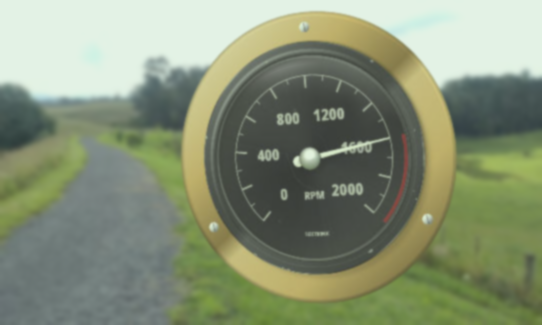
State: 1600 rpm
